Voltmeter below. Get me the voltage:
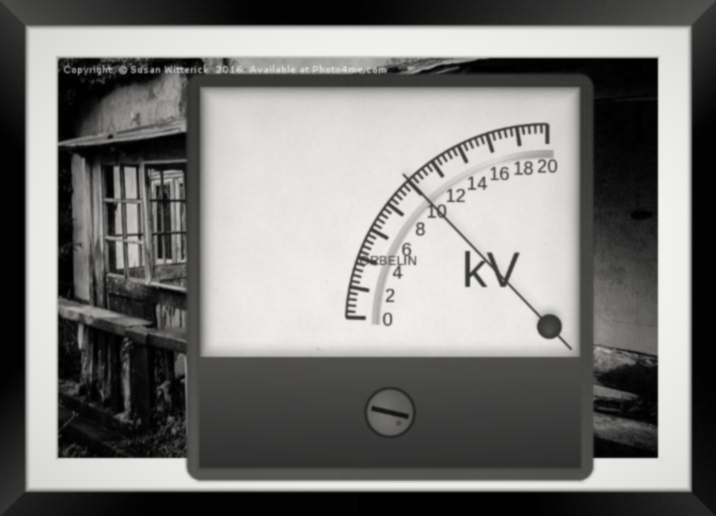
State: 10 kV
